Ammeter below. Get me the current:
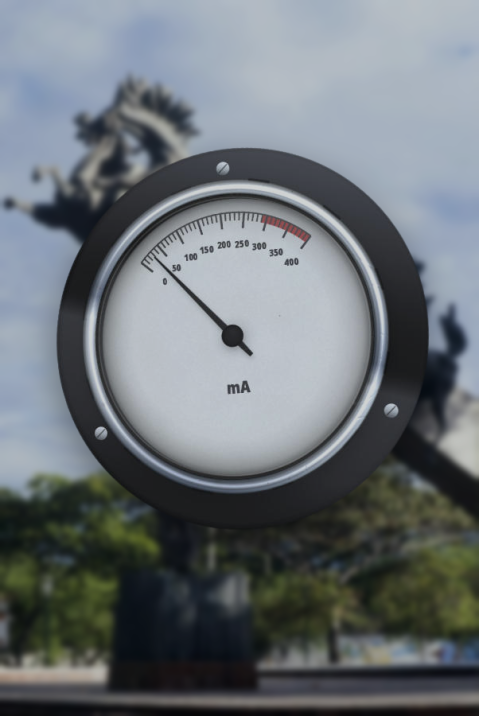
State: 30 mA
